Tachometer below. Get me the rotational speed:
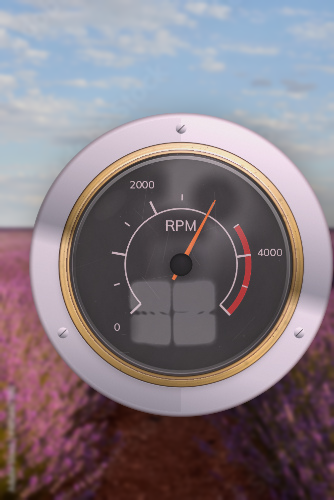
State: 3000 rpm
